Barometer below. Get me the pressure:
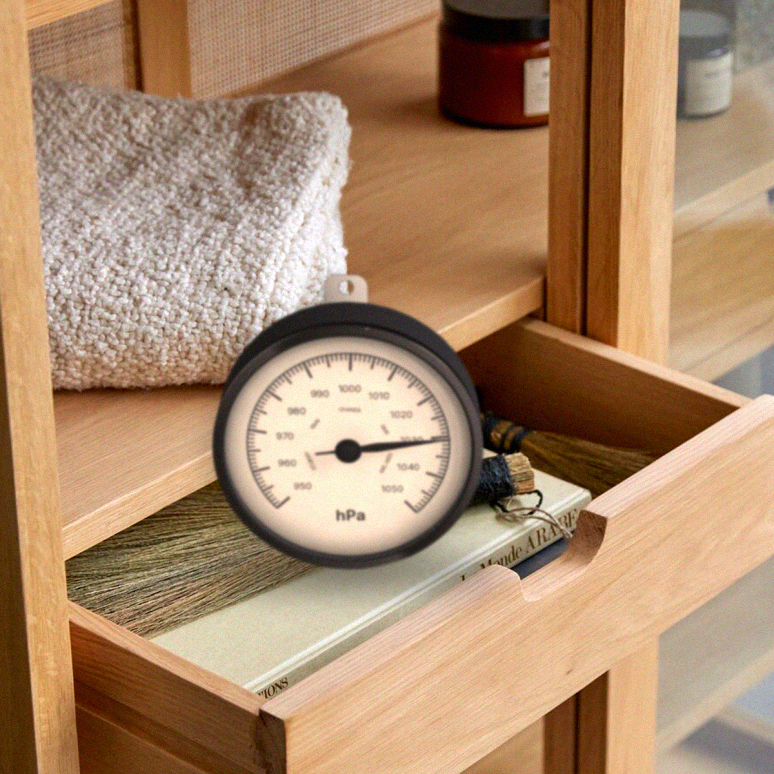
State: 1030 hPa
